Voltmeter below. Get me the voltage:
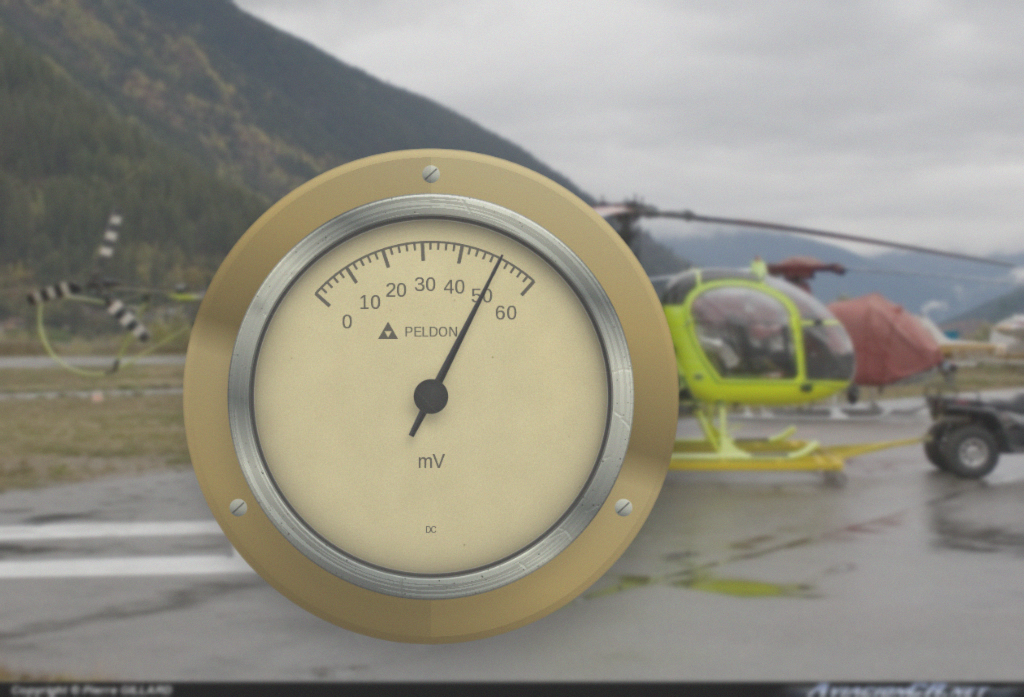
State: 50 mV
